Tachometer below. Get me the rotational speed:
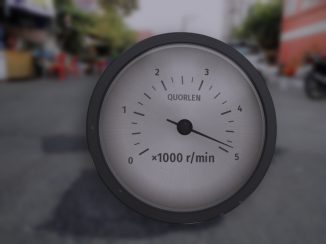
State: 4875 rpm
